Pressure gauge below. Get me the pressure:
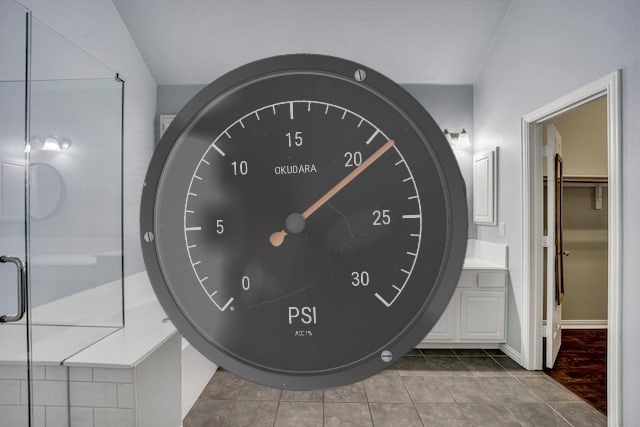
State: 21 psi
